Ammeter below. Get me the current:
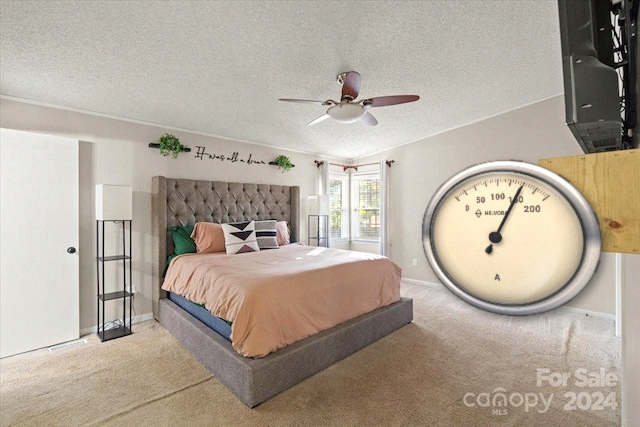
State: 150 A
